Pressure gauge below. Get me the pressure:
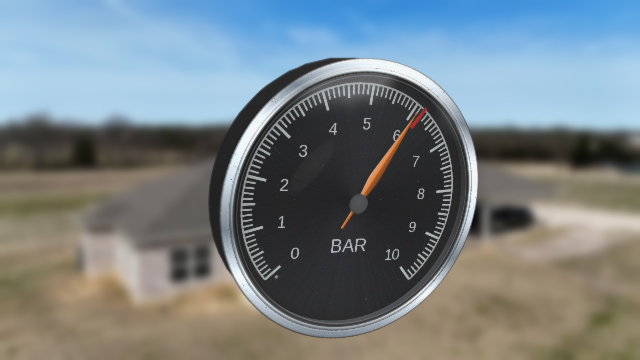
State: 6 bar
